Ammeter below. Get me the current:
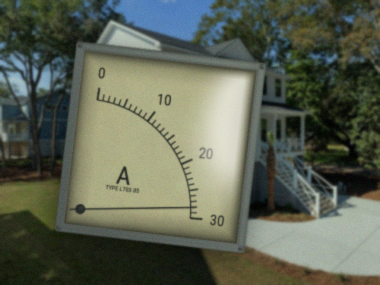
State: 28 A
